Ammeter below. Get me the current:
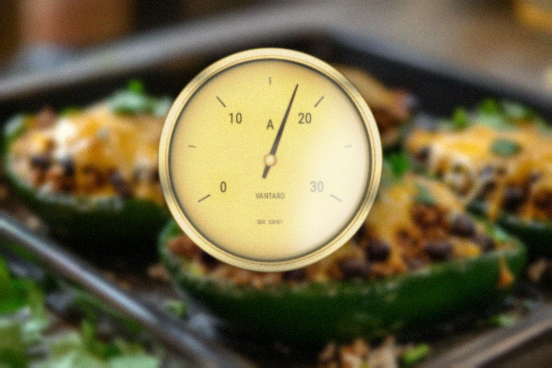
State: 17.5 A
